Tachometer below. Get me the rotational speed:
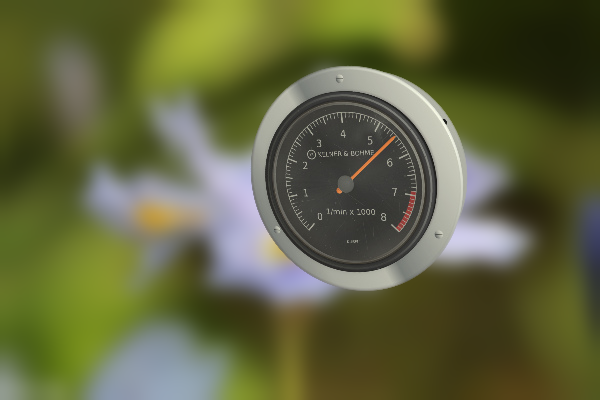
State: 5500 rpm
